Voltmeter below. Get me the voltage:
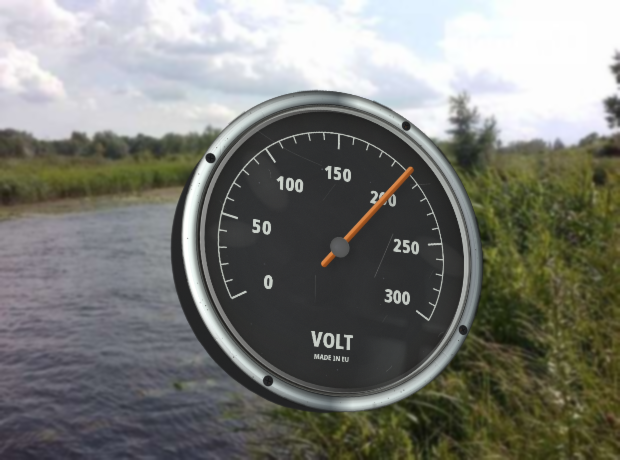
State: 200 V
